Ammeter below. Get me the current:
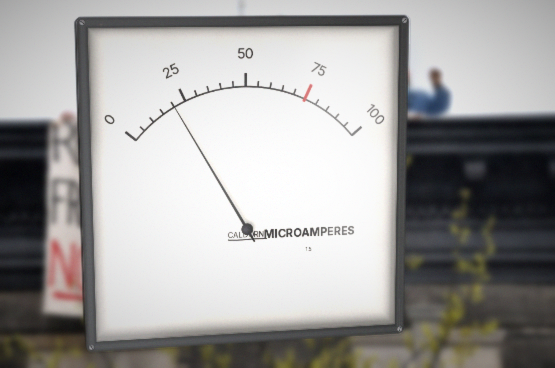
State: 20 µA
